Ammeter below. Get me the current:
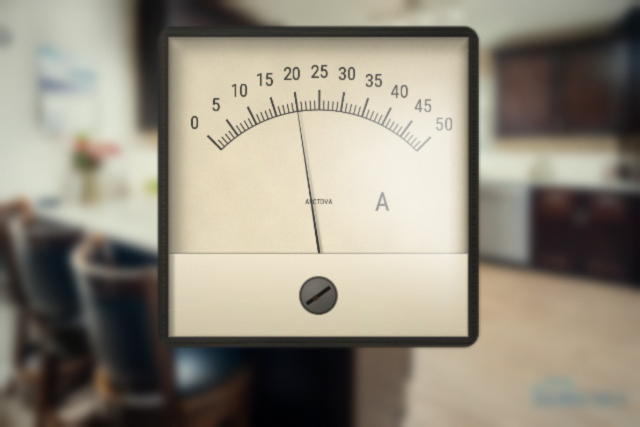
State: 20 A
